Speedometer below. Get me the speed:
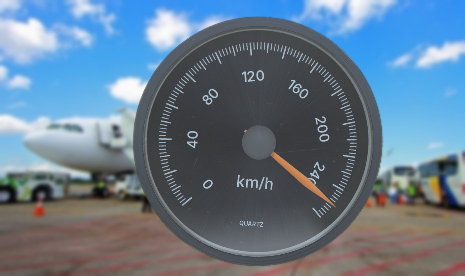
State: 250 km/h
